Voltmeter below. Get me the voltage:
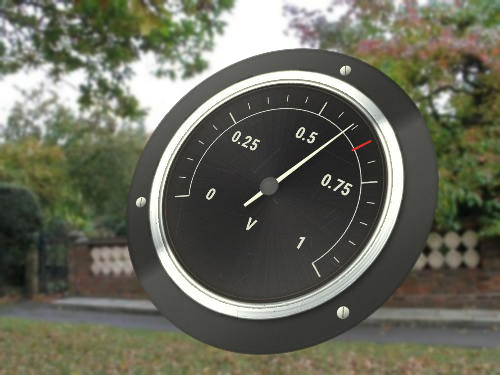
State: 0.6 V
